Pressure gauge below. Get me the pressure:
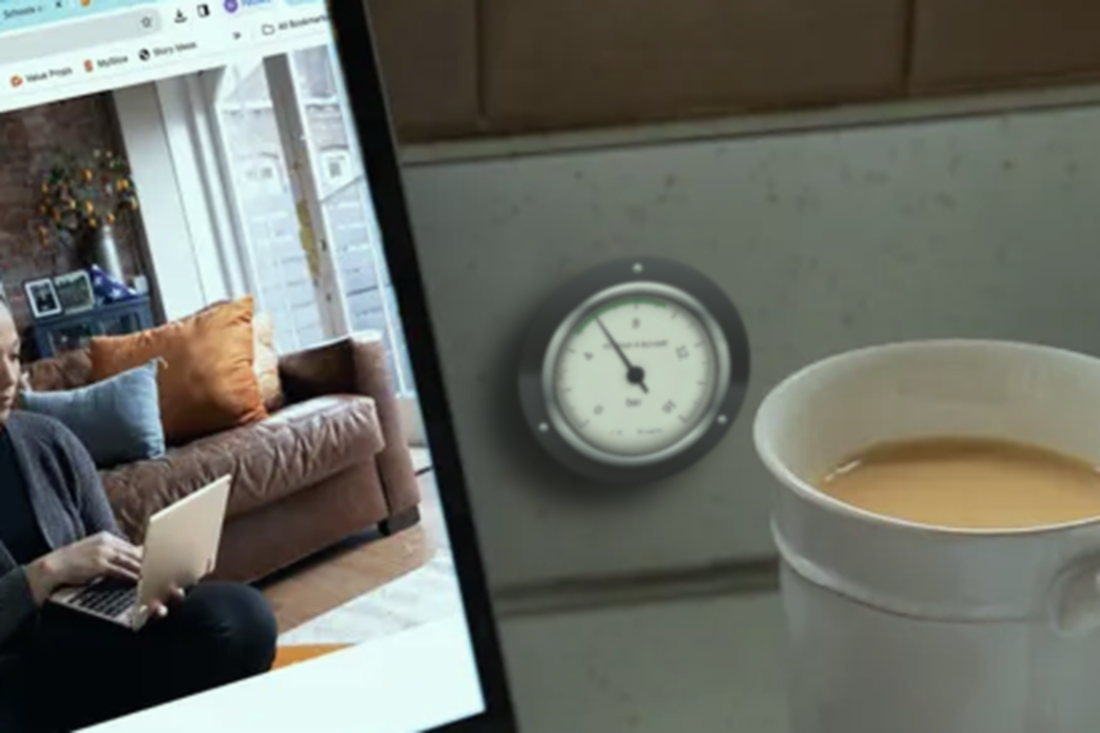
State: 6 bar
